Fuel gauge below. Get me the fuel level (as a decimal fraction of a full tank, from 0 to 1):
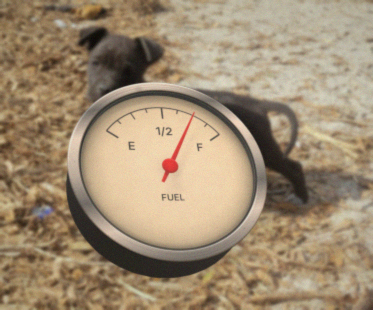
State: 0.75
